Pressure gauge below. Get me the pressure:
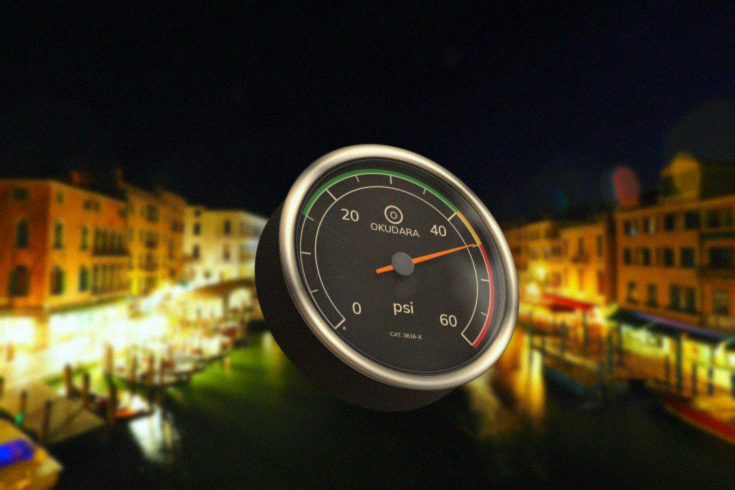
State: 45 psi
